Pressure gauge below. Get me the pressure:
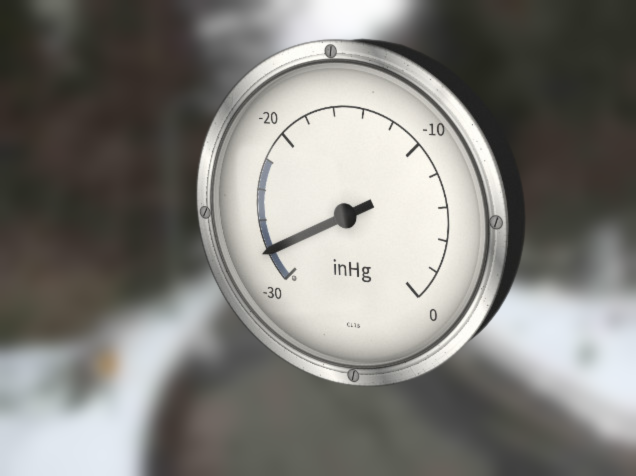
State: -28 inHg
